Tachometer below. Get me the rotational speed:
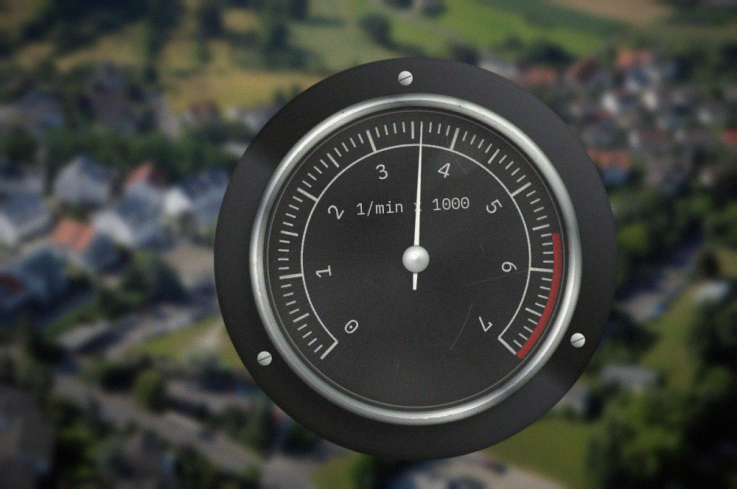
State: 3600 rpm
